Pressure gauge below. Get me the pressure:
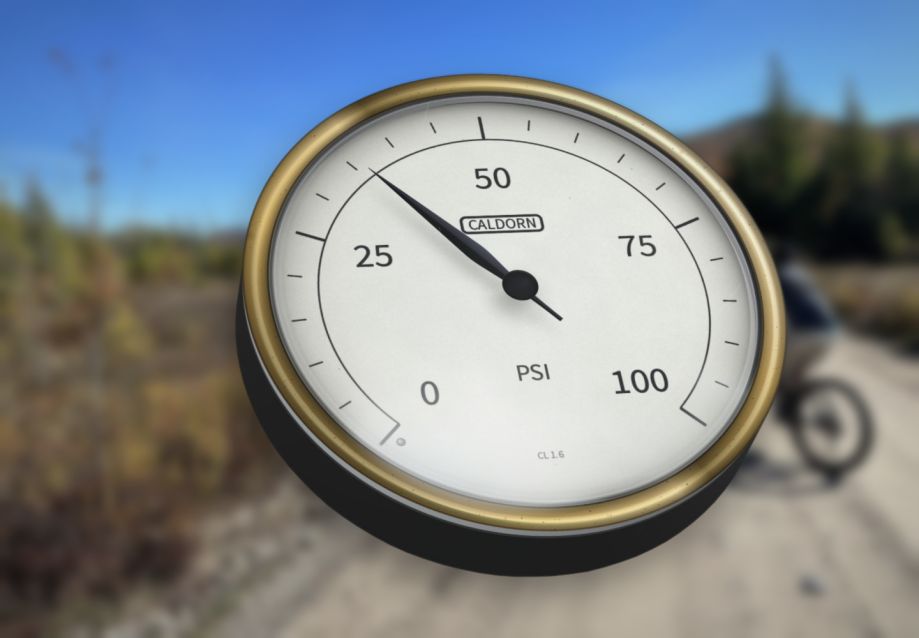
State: 35 psi
